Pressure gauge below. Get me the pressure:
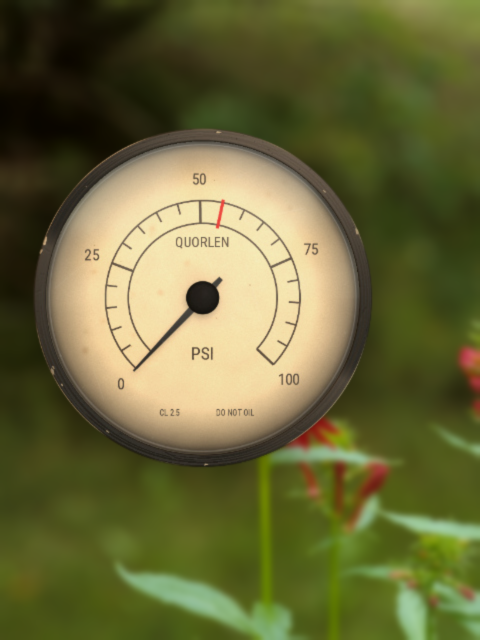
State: 0 psi
